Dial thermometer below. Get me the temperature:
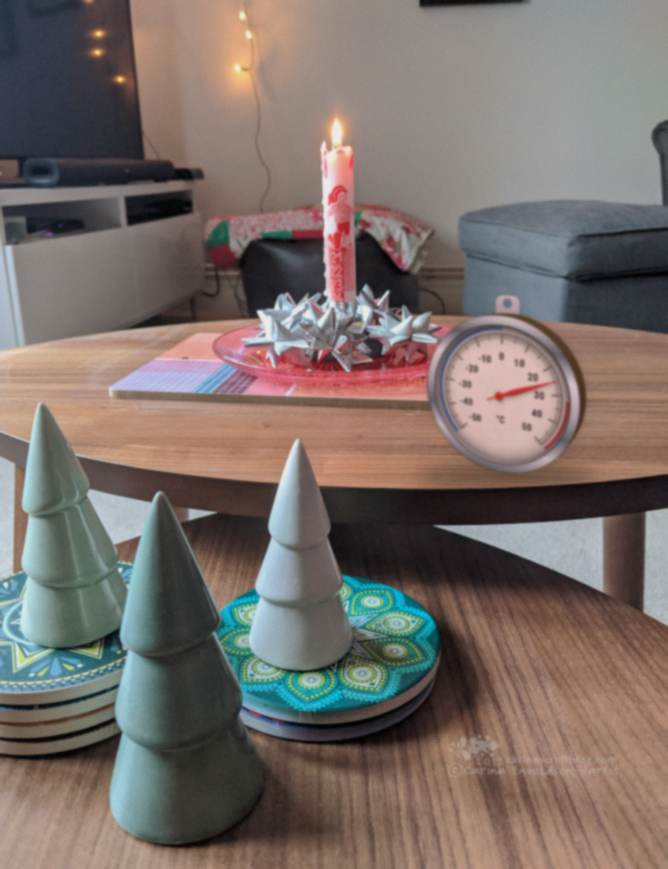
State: 25 °C
